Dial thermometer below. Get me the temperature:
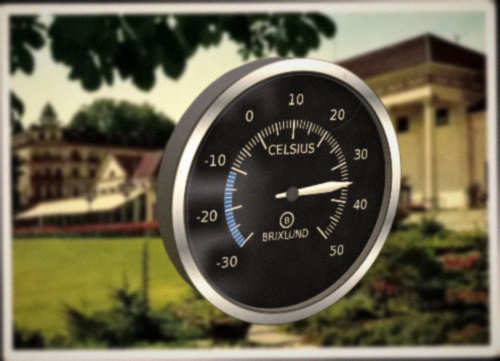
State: 35 °C
